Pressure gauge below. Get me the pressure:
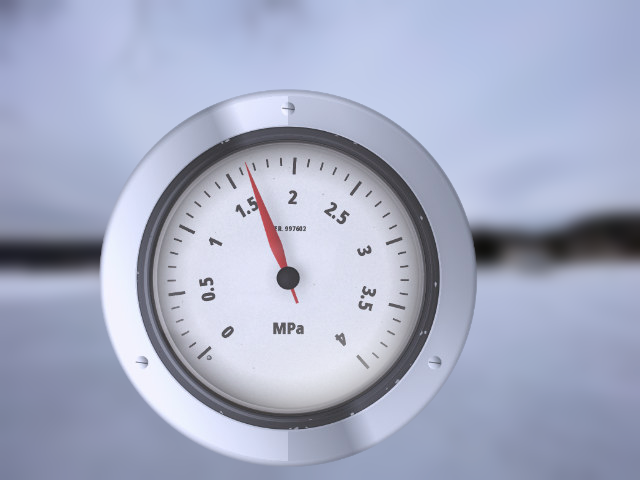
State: 1.65 MPa
